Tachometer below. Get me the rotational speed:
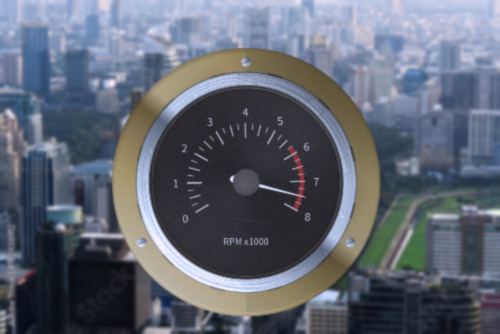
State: 7500 rpm
